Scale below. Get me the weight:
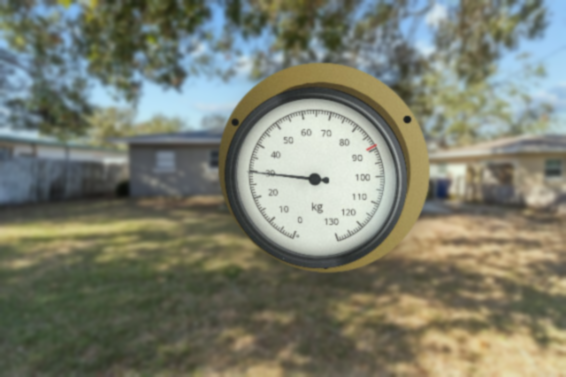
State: 30 kg
